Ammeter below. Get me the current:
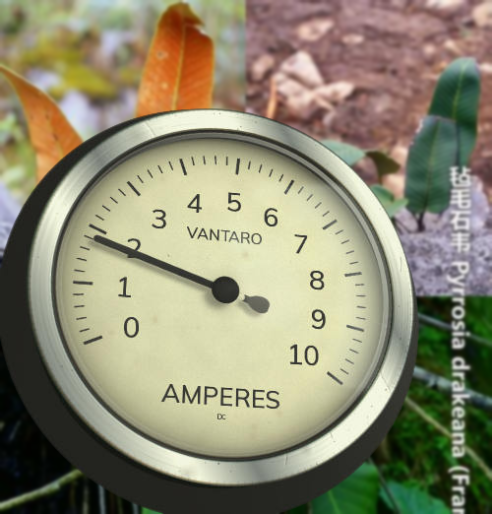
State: 1.8 A
